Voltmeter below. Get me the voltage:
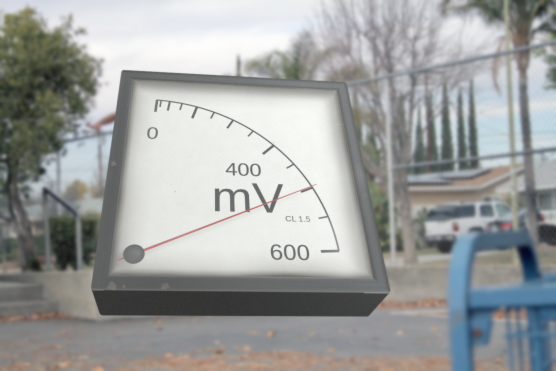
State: 500 mV
